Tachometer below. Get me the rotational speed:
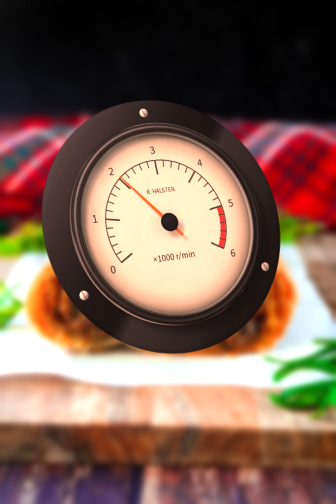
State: 2000 rpm
